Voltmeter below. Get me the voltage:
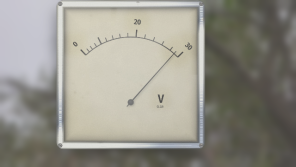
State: 29 V
